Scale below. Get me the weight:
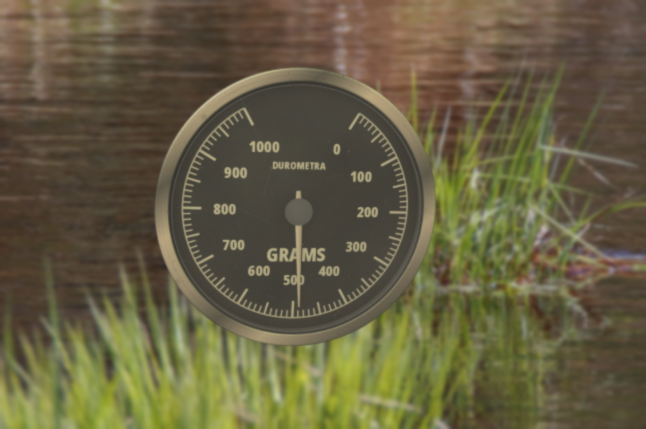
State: 490 g
